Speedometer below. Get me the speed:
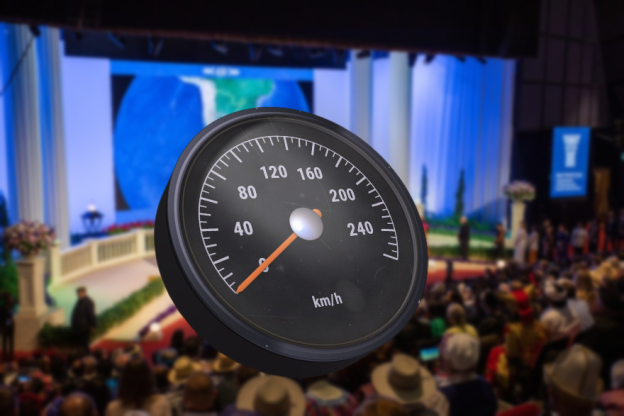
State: 0 km/h
